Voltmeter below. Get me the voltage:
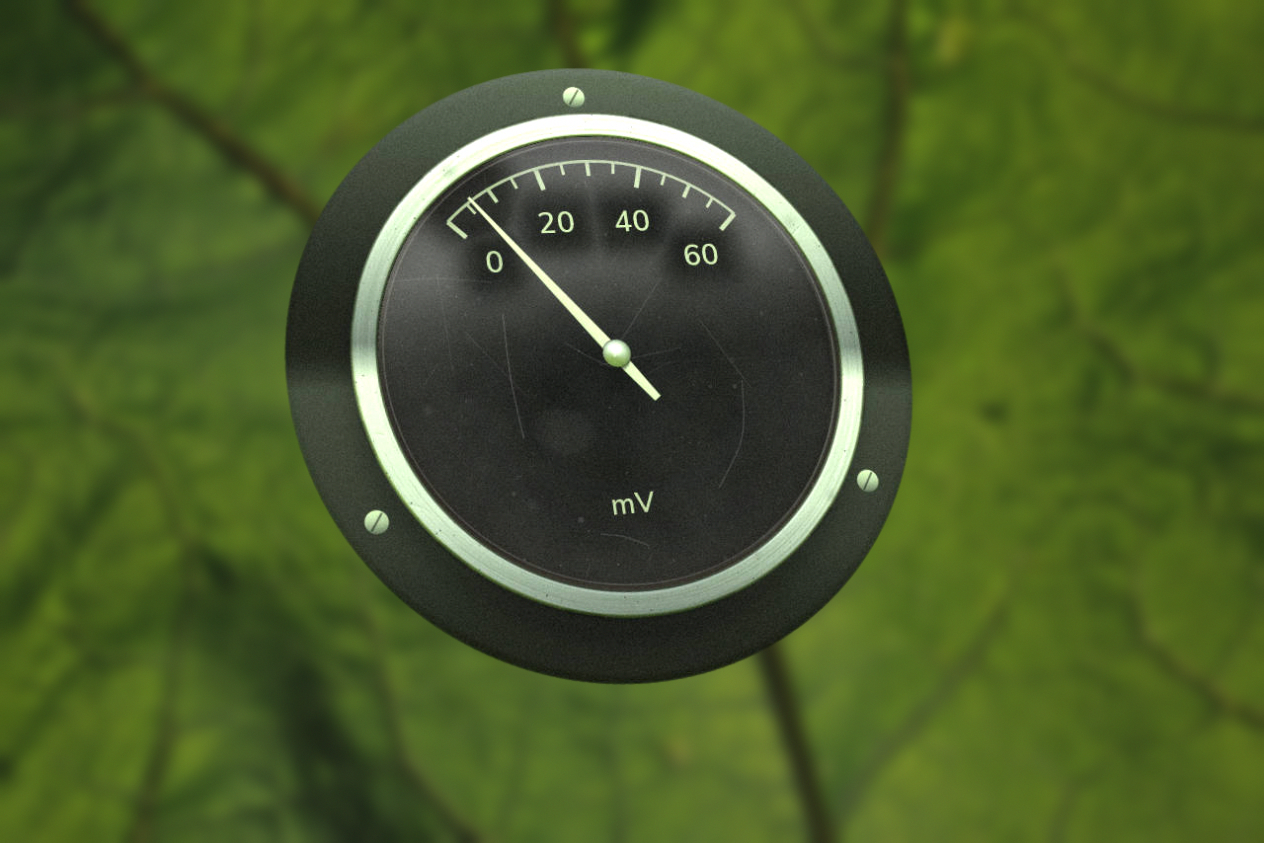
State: 5 mV
